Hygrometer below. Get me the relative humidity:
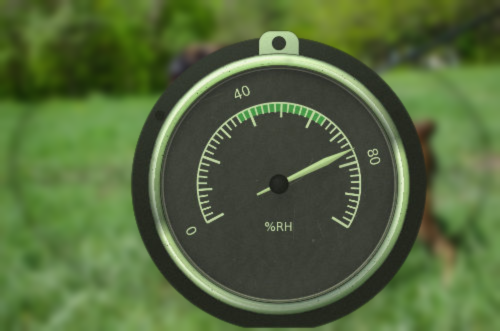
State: 76 %
